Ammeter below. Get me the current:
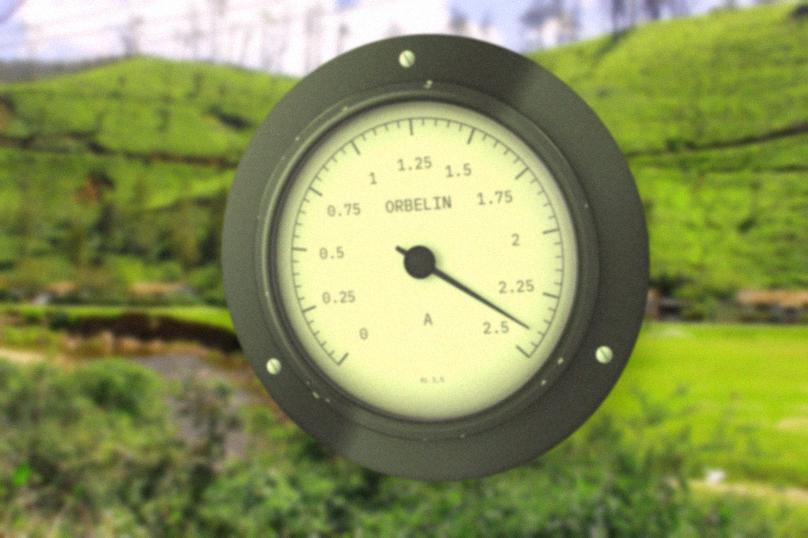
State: 2.4 A
